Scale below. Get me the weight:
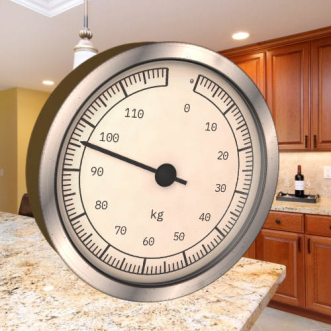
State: 96 kg
